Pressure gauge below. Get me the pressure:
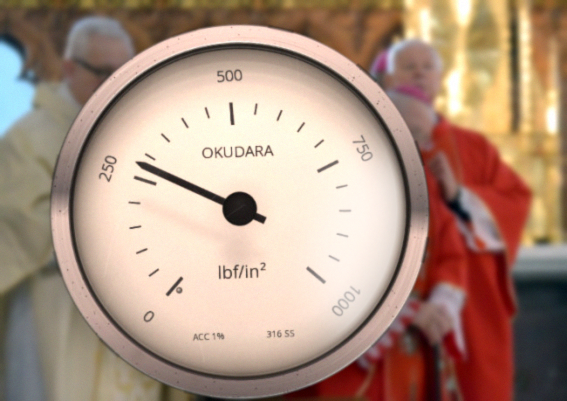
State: 275 psi
